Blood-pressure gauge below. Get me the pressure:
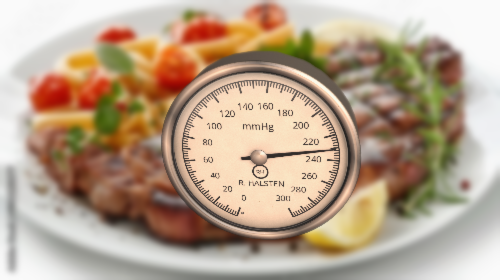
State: 230 mmHg
